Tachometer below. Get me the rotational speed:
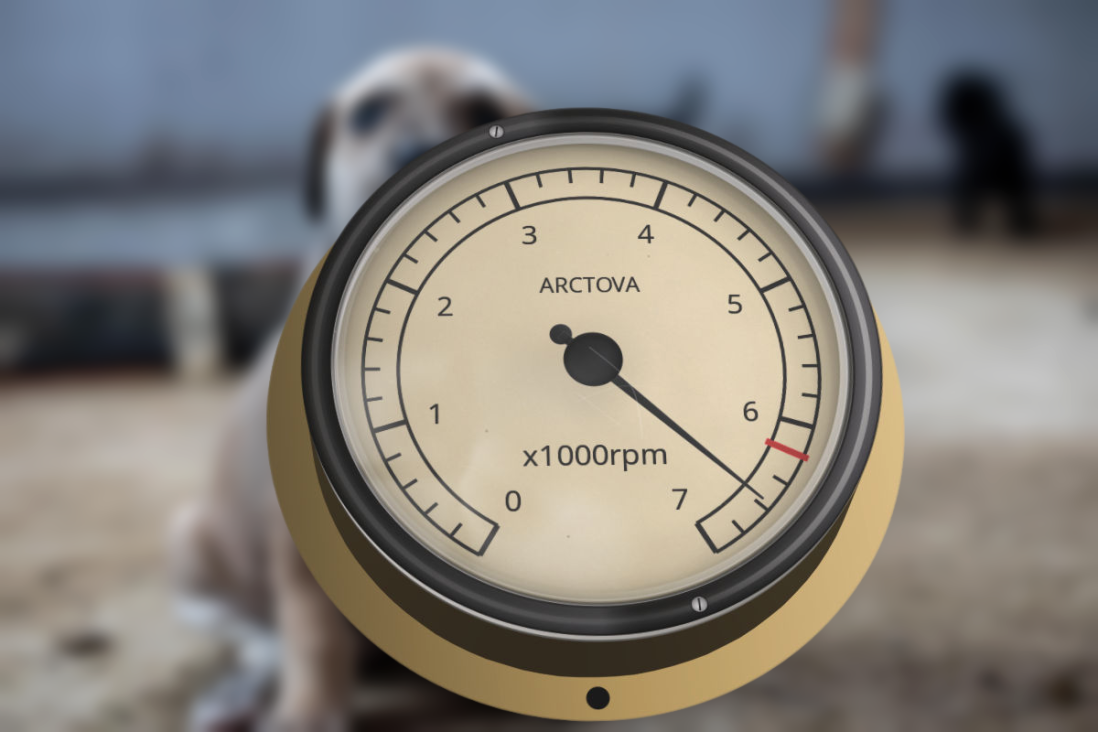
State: 6600 rpm
